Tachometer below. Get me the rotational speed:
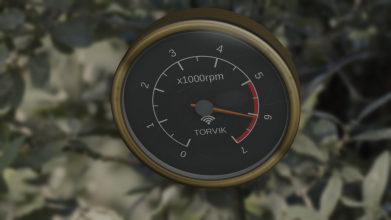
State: 6000 rpm
